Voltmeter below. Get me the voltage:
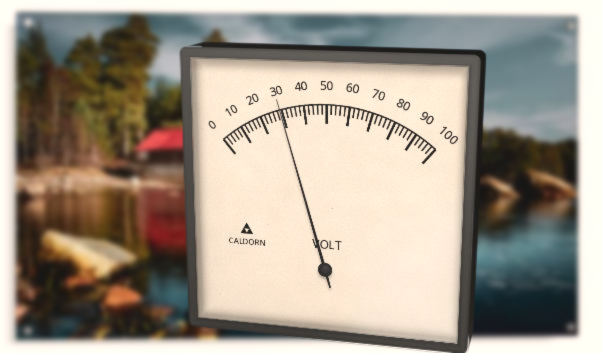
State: 30 V
